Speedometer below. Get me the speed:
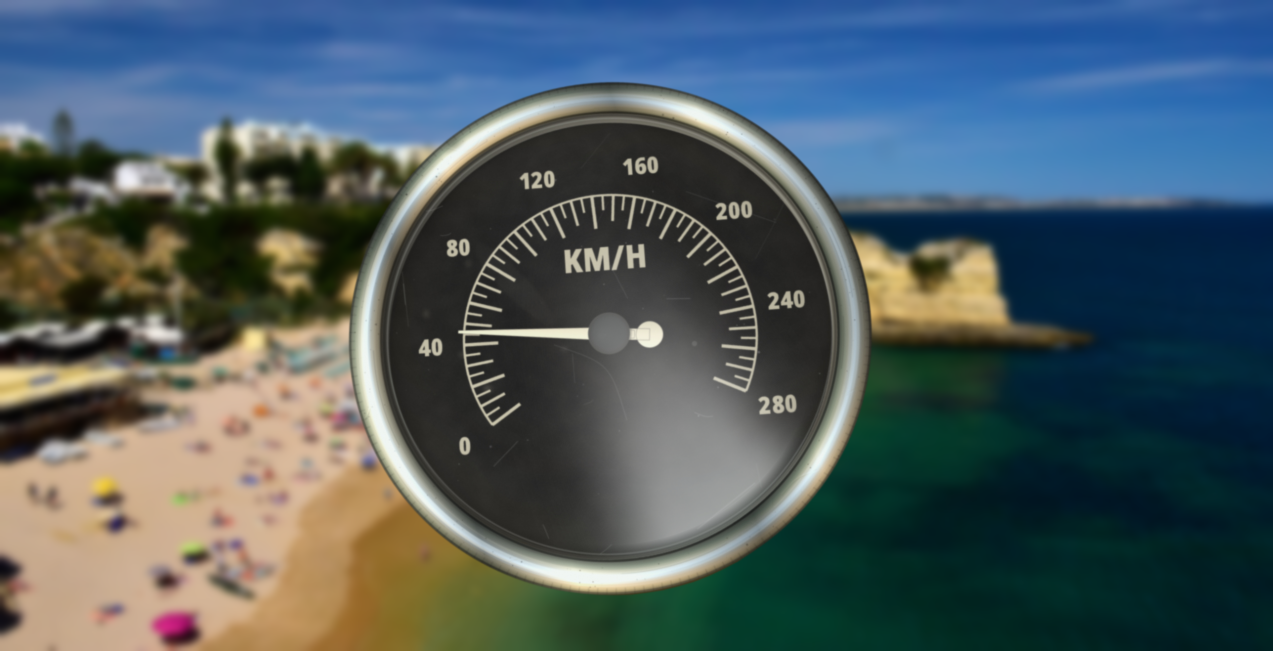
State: 45 km/h
